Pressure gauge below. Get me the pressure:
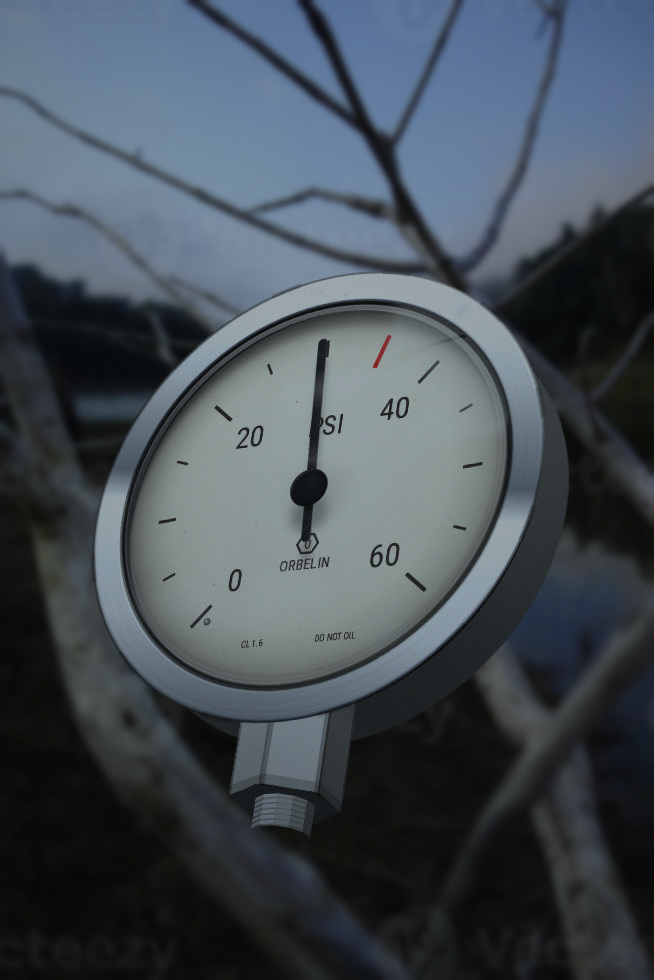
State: 30 psi
